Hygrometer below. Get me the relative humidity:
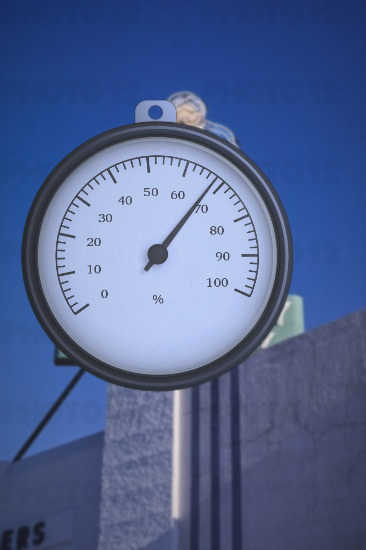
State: 68 %
